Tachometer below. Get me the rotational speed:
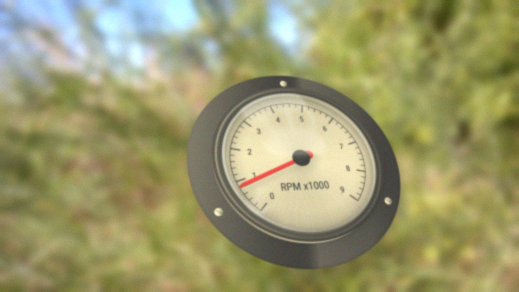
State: 800 rpm
